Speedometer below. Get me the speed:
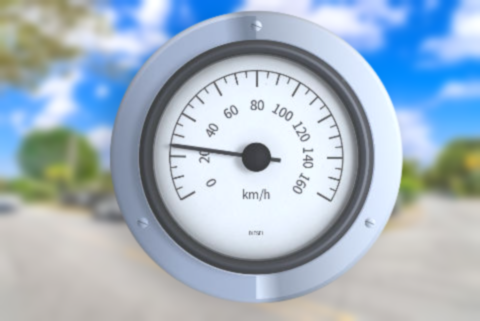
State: 25 km/h
